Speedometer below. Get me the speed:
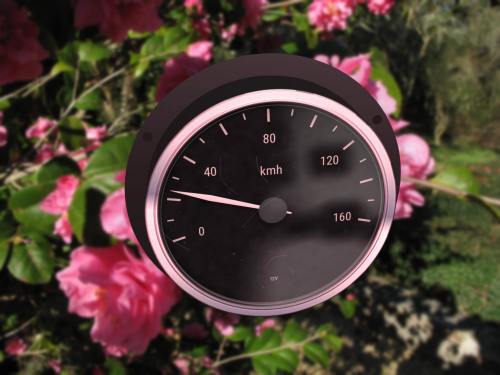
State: 25 km/h
